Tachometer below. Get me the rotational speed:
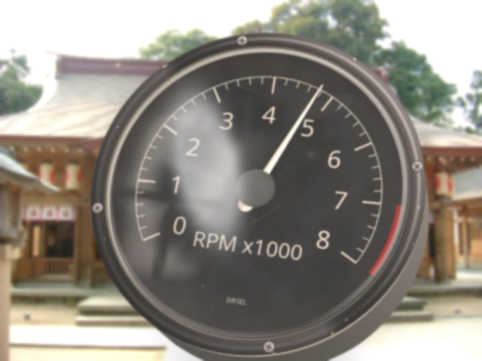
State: 4800 rpm
